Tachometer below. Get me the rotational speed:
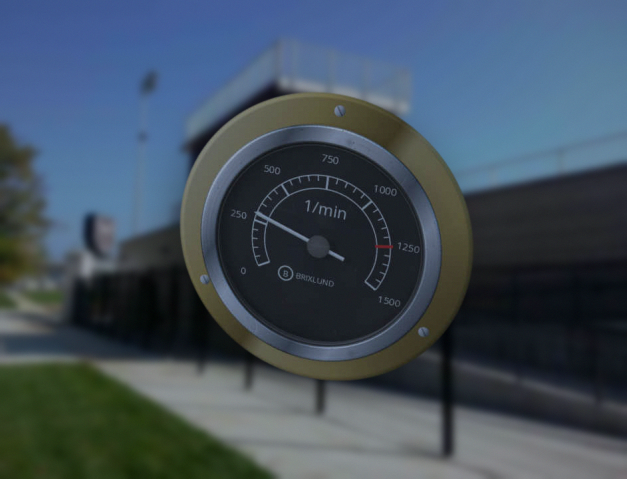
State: 300 rpm
